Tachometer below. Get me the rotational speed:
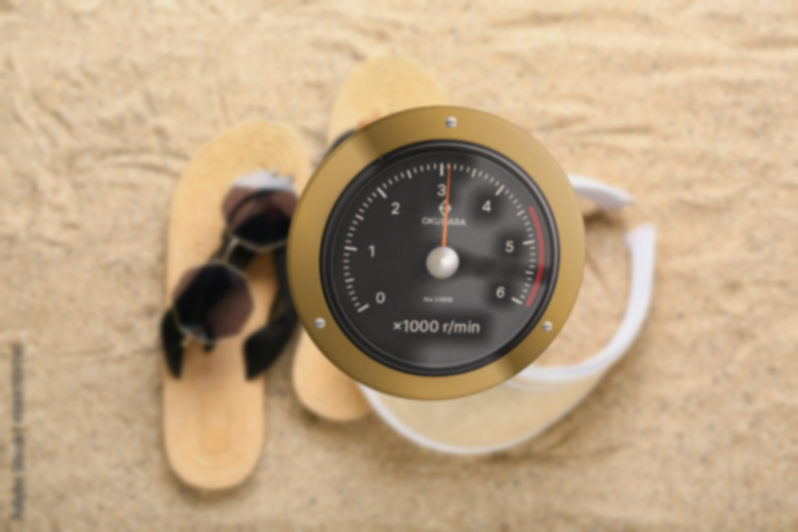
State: 3100 rpm
